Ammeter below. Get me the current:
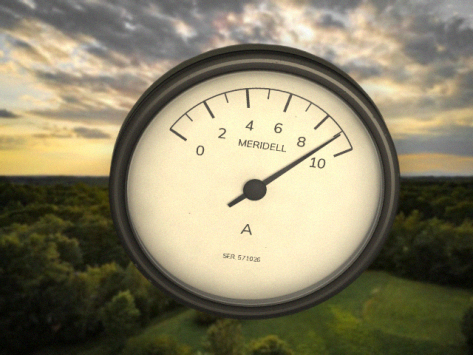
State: 9 A
